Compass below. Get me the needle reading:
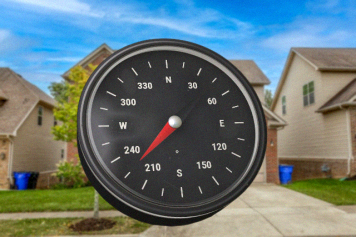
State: 225 °
